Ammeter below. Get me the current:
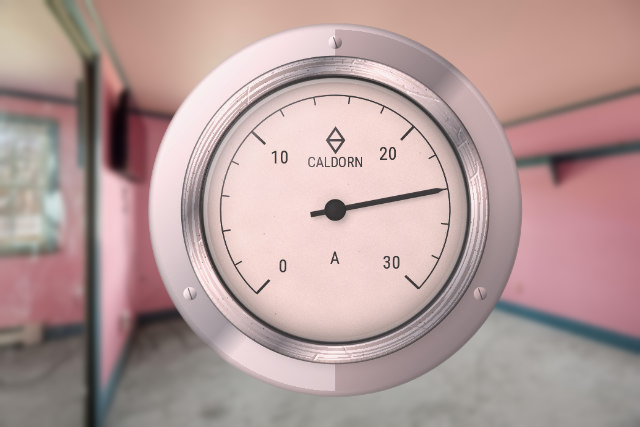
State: 24 A
